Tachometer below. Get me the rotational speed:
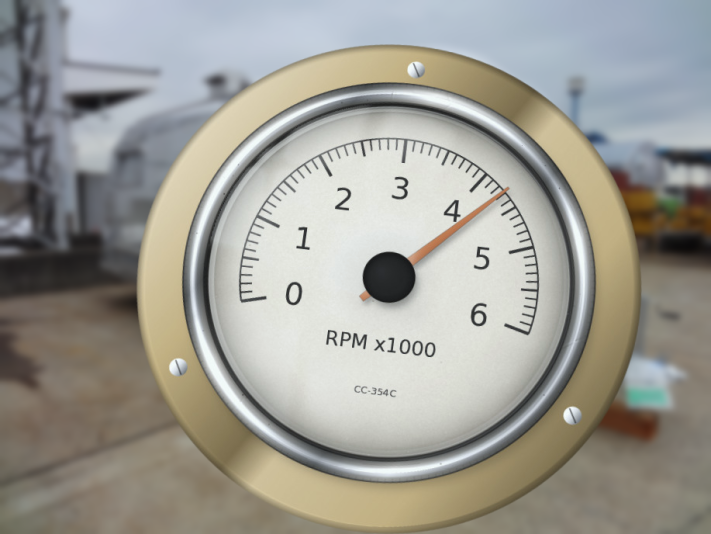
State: 4300 rpm
